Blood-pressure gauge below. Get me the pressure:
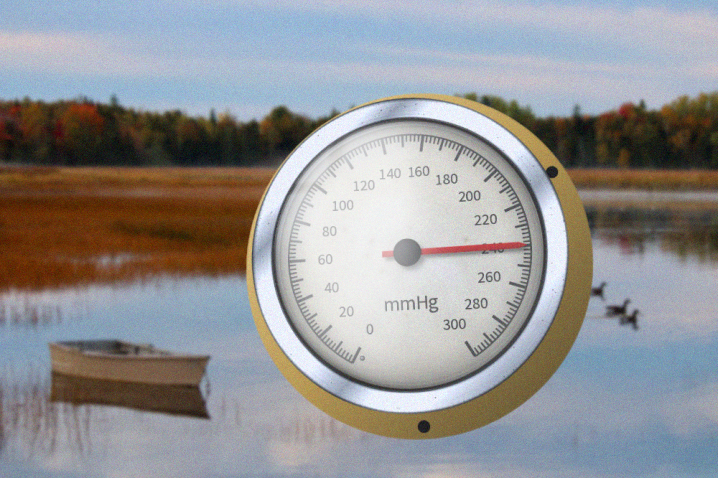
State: 240 mmHg
